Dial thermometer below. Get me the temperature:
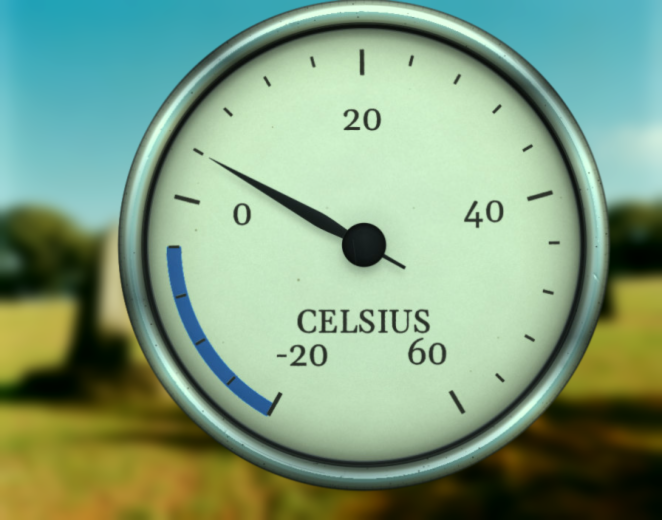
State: 4 °C
